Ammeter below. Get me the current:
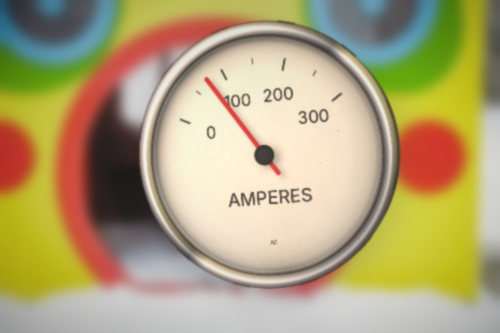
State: 75 A
